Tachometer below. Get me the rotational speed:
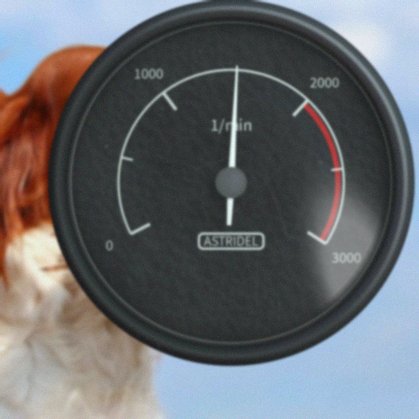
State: 1500 rpm
